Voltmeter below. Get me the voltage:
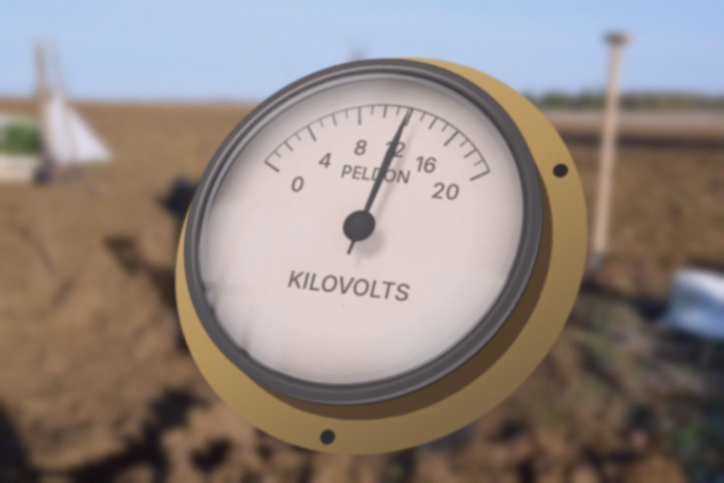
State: 12 kV
